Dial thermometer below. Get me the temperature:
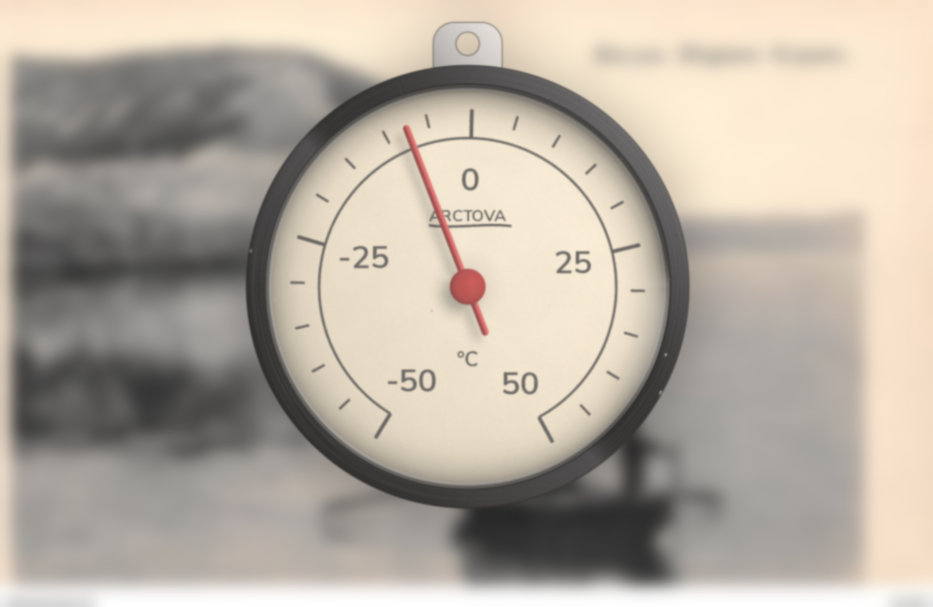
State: -7.5 °C
